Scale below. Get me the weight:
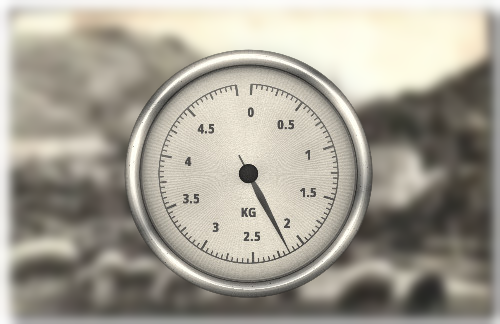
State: 2.15 kg
